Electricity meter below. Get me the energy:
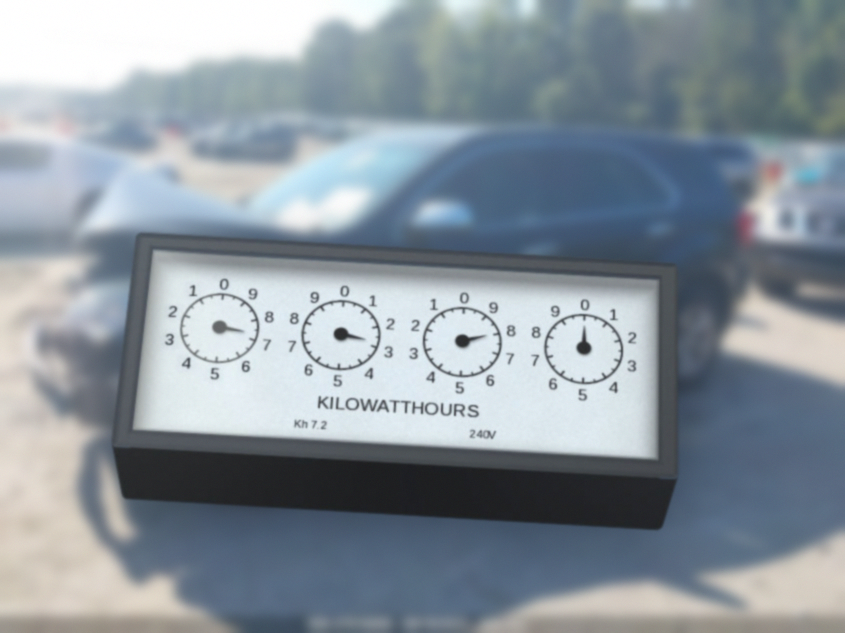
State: 7280 kWh
